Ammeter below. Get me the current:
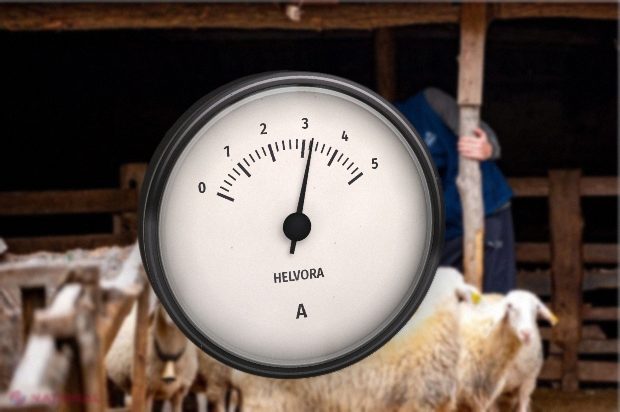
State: 3.2 A
